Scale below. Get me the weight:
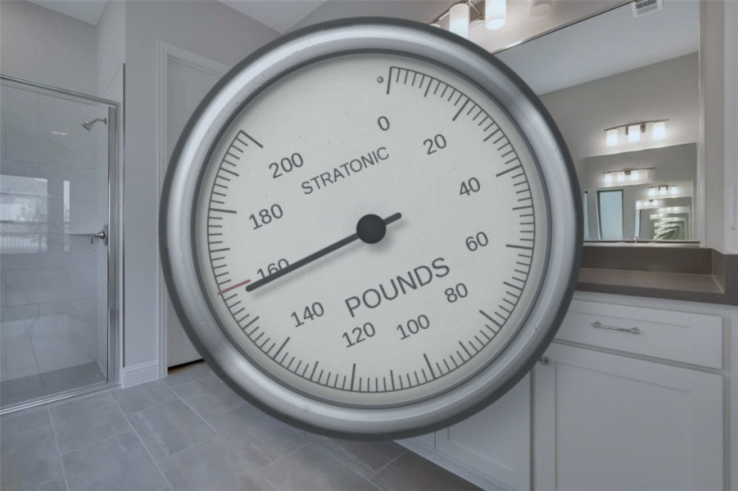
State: 158 lb
